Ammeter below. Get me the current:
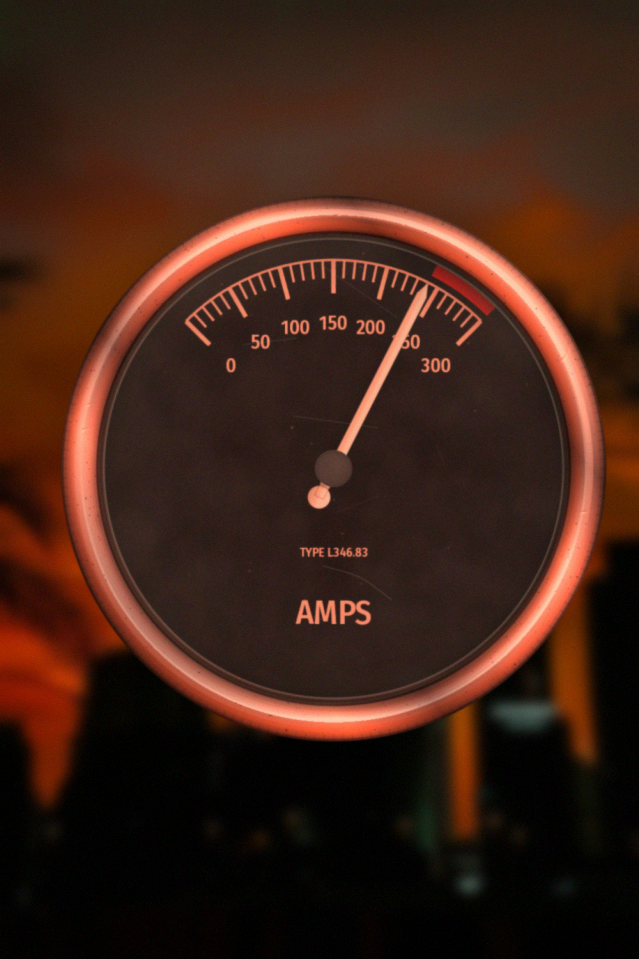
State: 240 A
